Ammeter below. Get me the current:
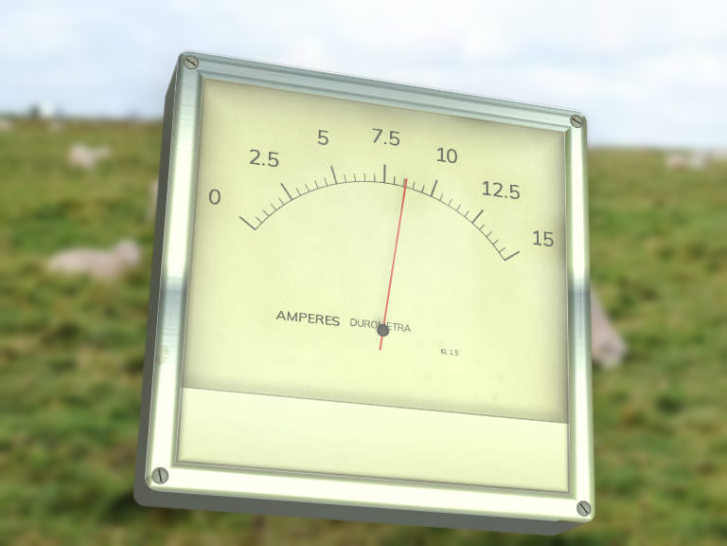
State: 8.5 A
